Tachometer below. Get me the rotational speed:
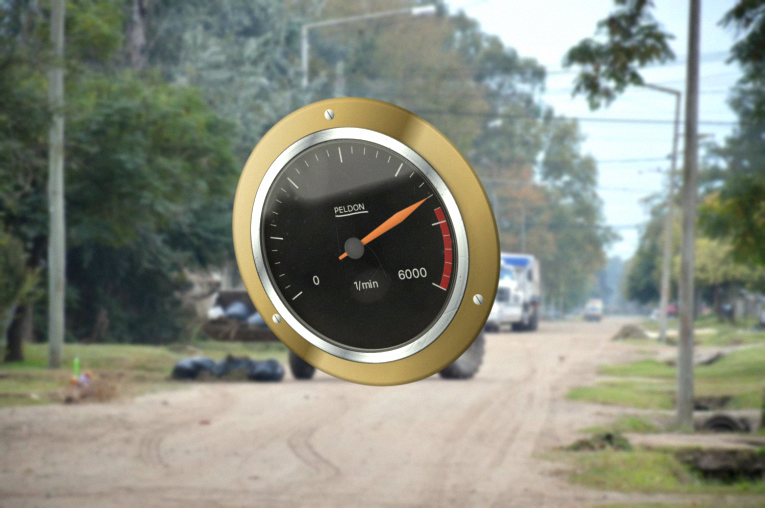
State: 4600 rpm
